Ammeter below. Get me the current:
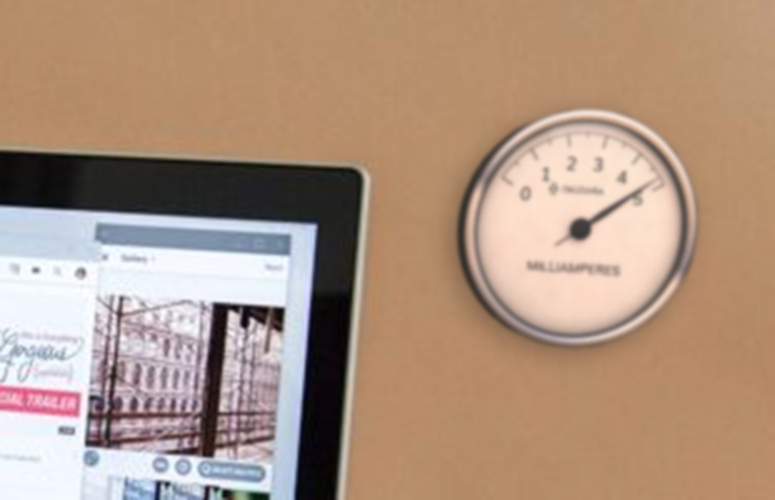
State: 4.75 mA
